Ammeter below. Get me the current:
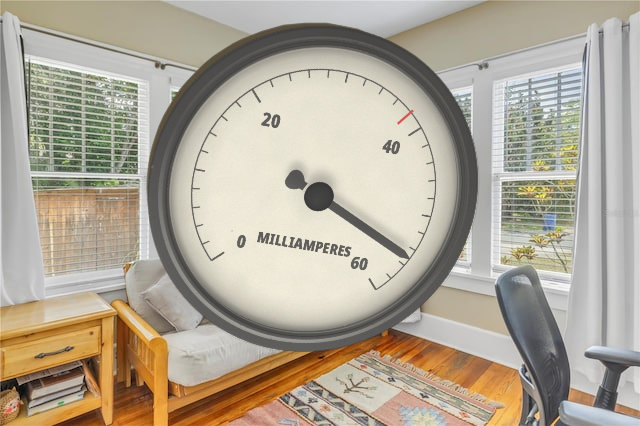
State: 55 mA
